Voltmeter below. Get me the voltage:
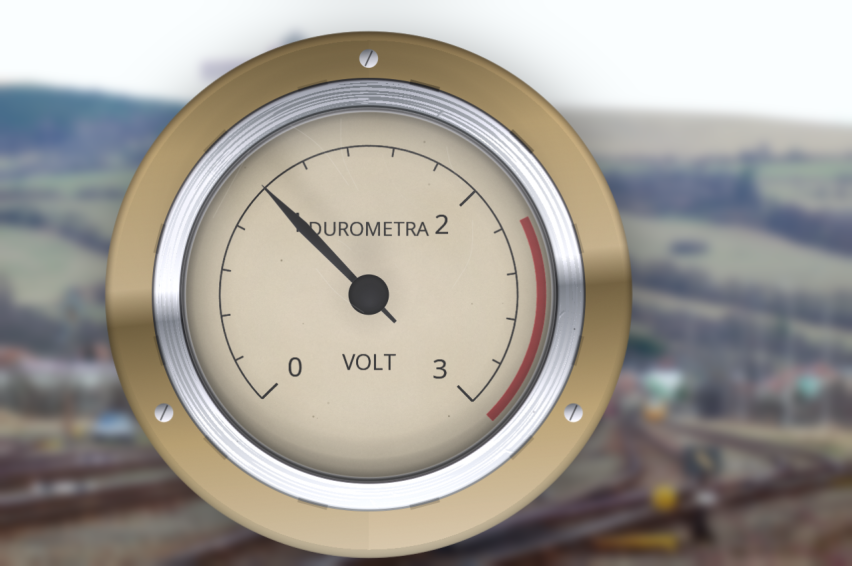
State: 1 V
